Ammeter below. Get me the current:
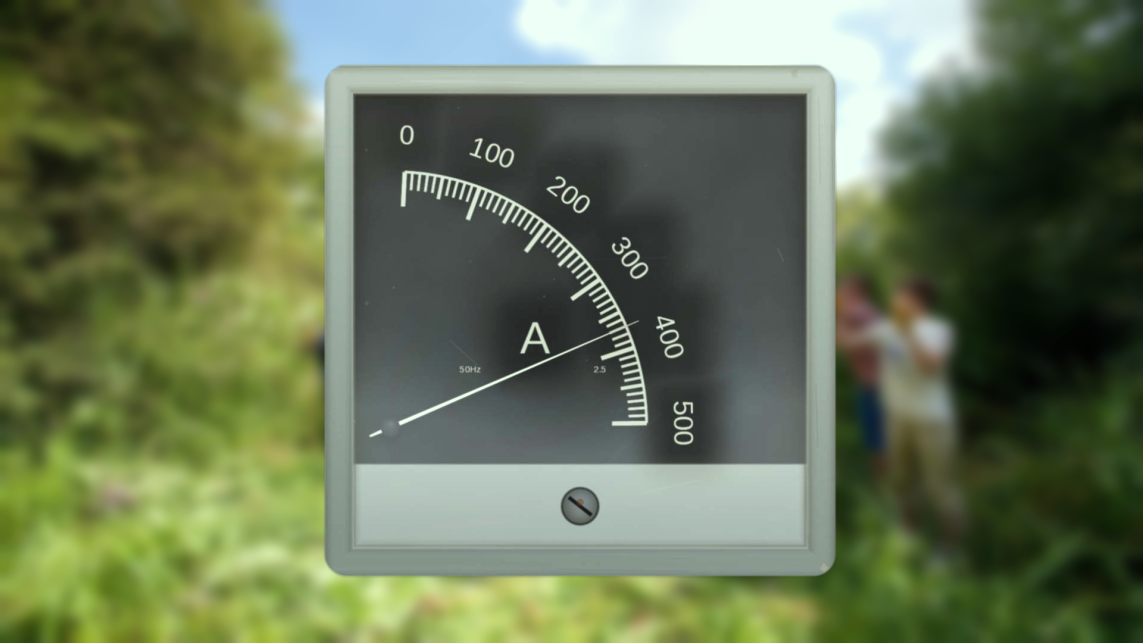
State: 370 A
